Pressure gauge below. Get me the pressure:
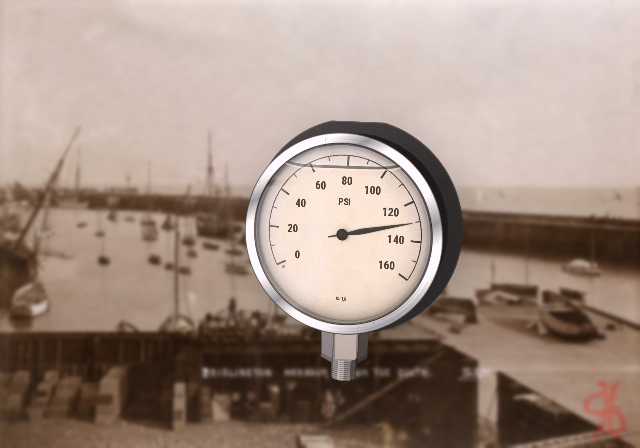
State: 130 psi
